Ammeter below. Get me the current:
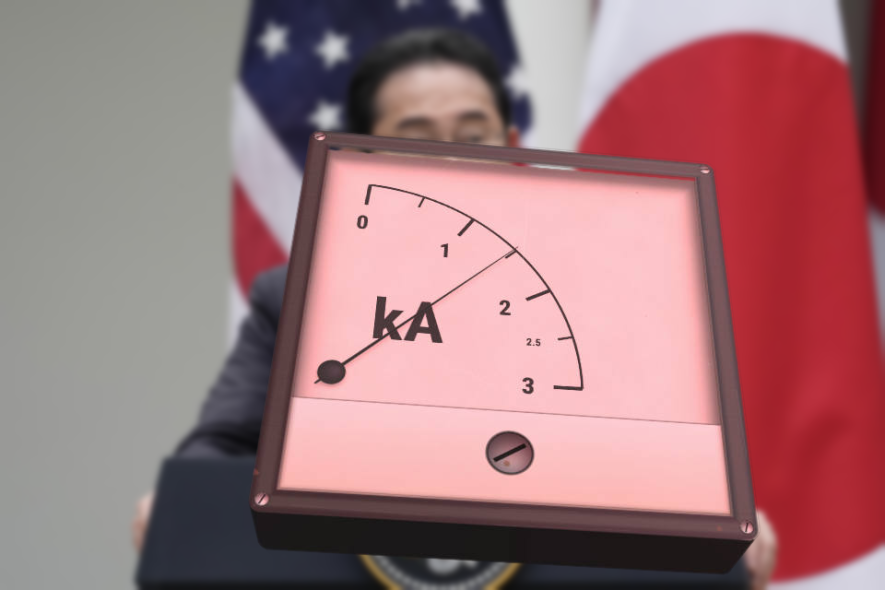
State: 1.5 kA
